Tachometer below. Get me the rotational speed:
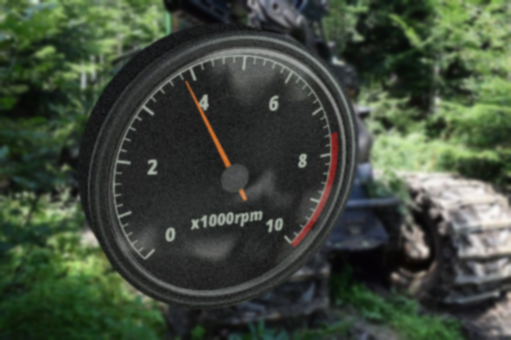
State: 3800 rpm
